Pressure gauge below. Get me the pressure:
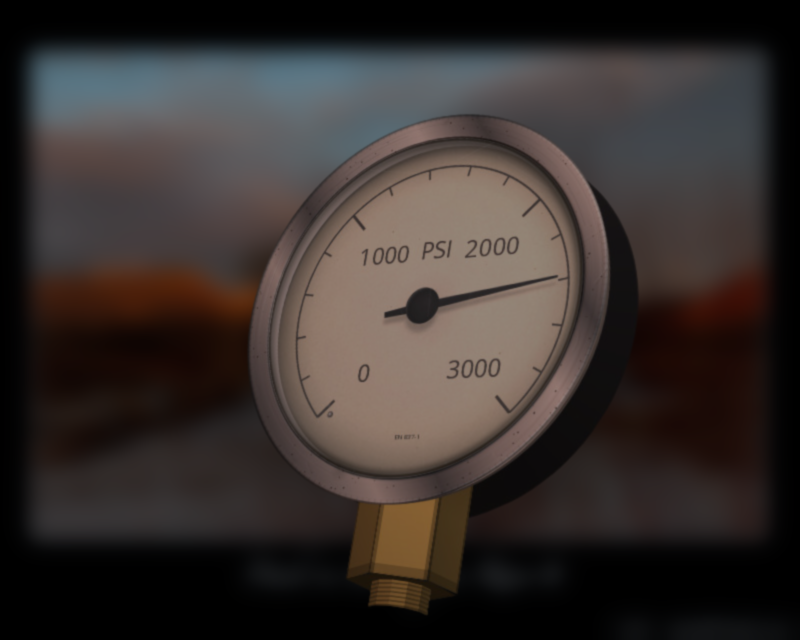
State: 2400 psi
